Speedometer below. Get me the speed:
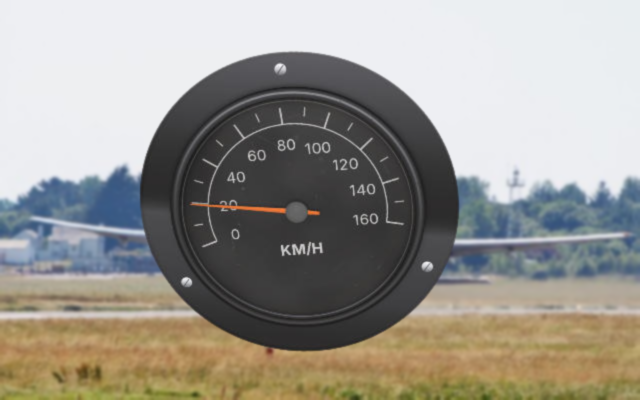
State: 20 km/h
